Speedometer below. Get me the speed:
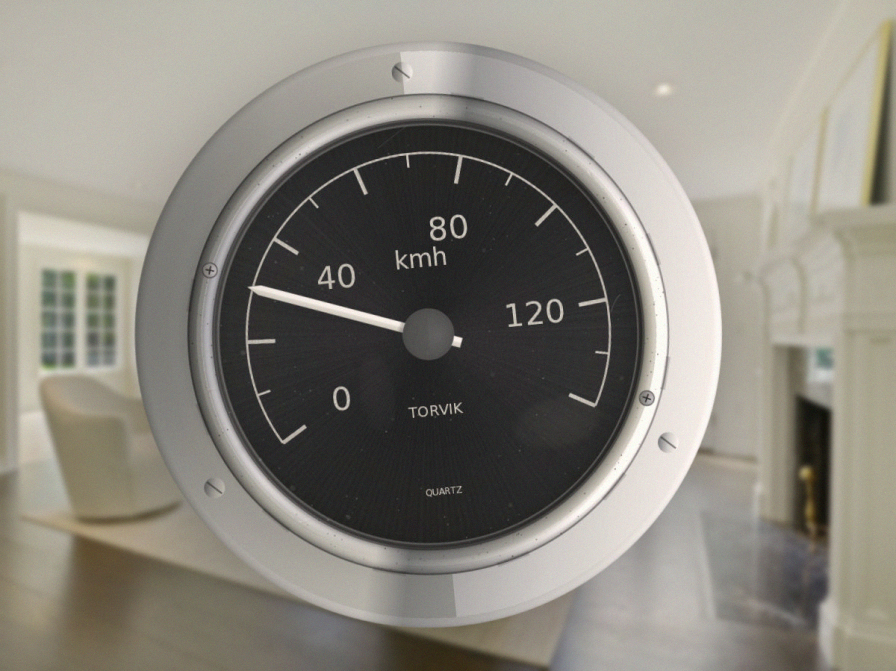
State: 30 km/h
